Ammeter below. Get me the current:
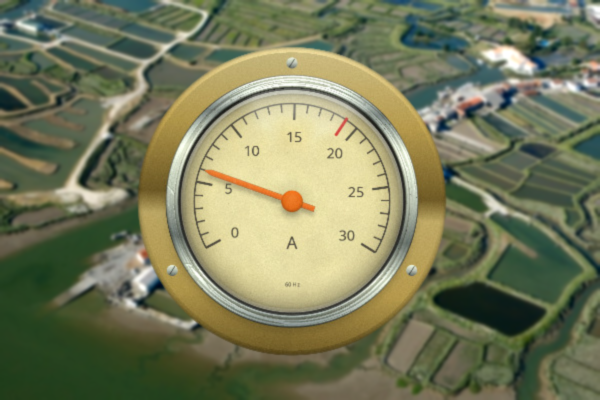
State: 6 A
